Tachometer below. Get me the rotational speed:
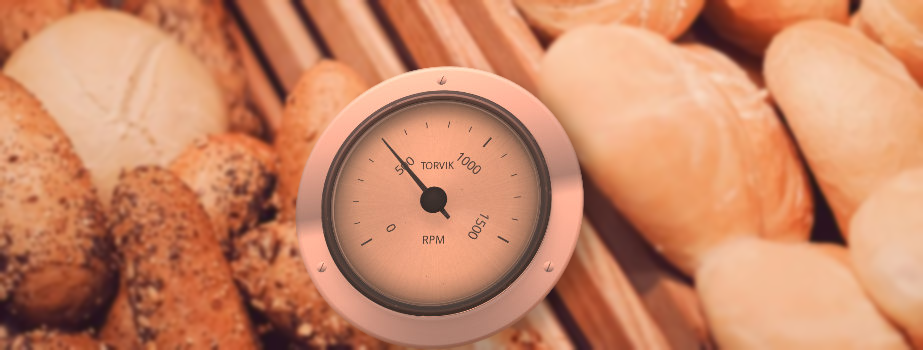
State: 500 rpm
